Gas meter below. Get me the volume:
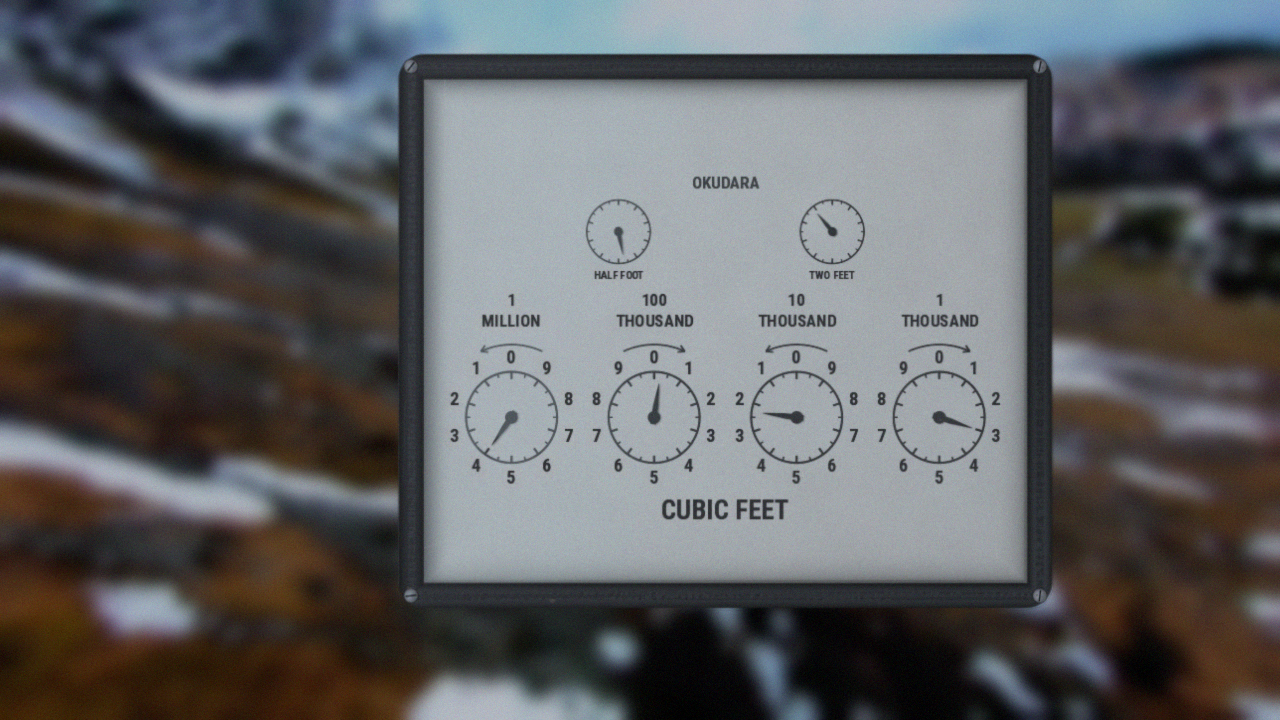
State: 402300 ft³
